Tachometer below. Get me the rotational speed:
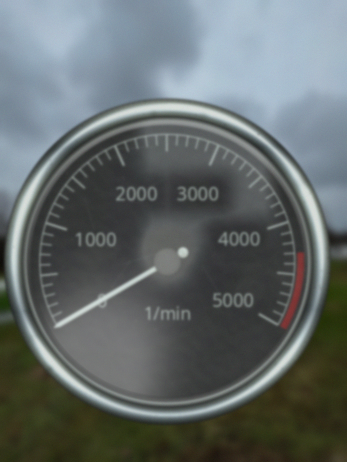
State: 0 rpm
